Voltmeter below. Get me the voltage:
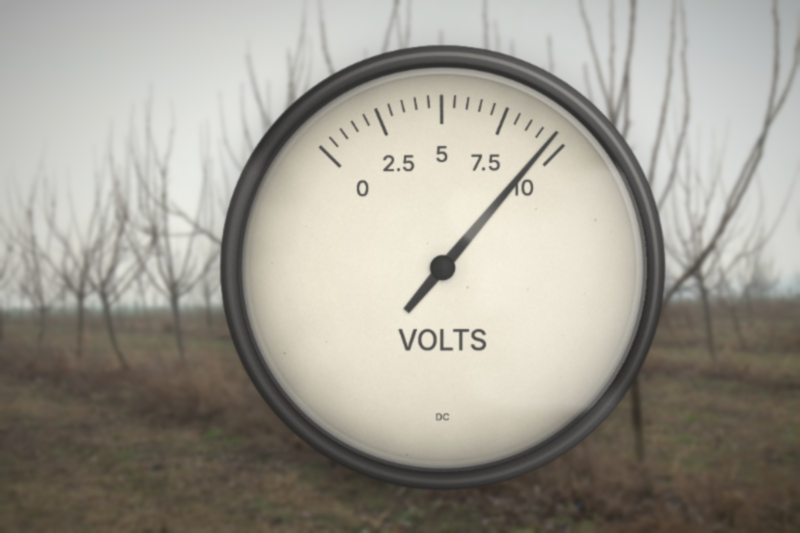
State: 9.5 V
